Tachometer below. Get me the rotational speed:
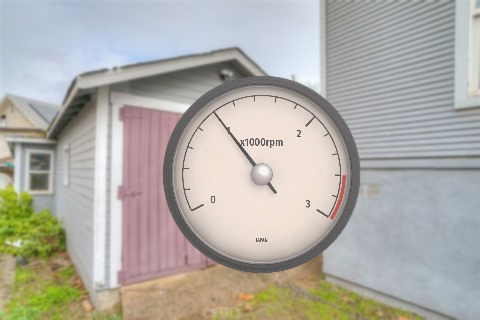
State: 1000 rpm
